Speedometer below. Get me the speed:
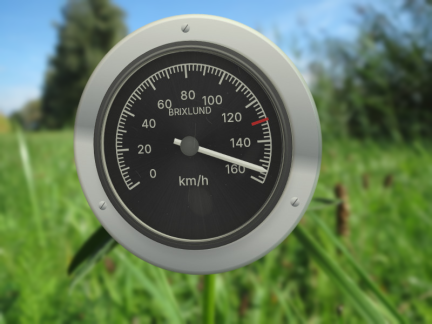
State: 154 km/h
